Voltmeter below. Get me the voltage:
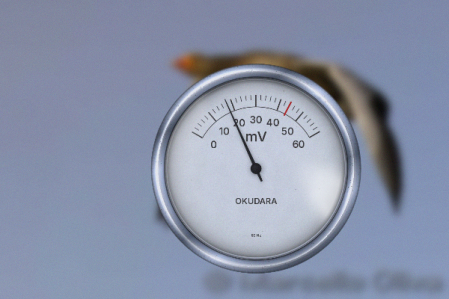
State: 18 mV
